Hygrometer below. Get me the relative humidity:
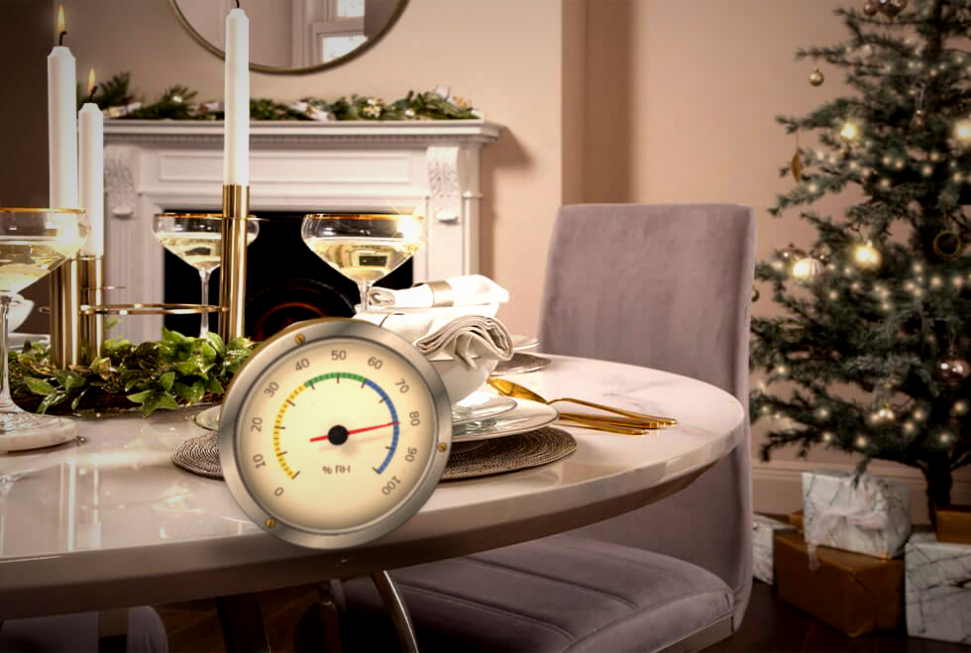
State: 80 %
